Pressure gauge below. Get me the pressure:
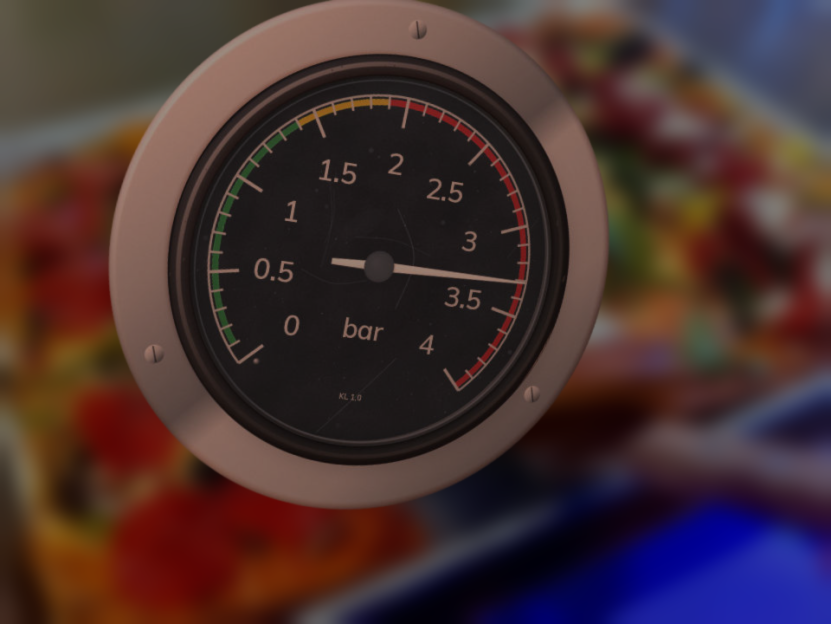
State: 3.3 bar
